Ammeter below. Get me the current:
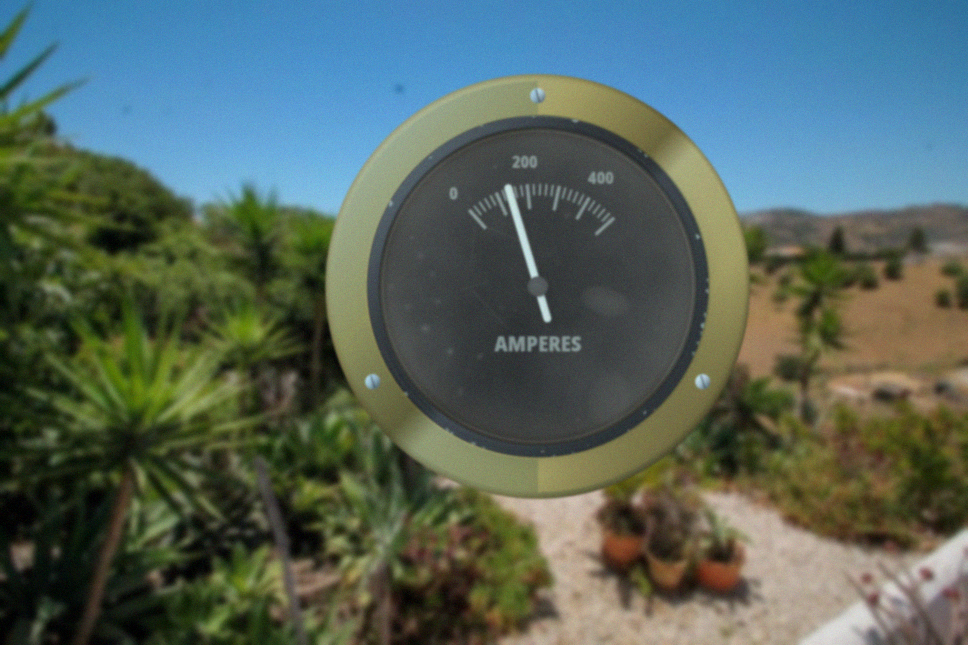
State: 140 A
